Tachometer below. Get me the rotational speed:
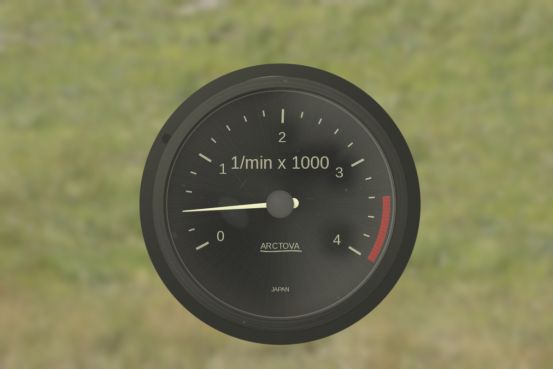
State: 400 rpm
